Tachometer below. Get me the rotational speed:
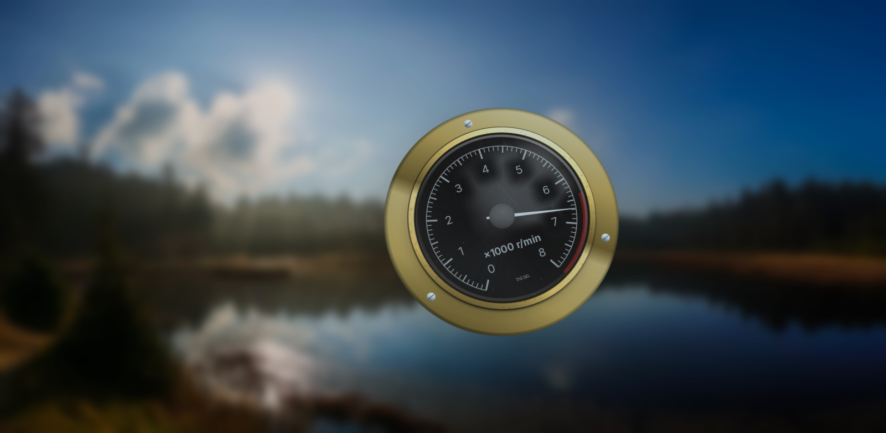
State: 6700 rpm
